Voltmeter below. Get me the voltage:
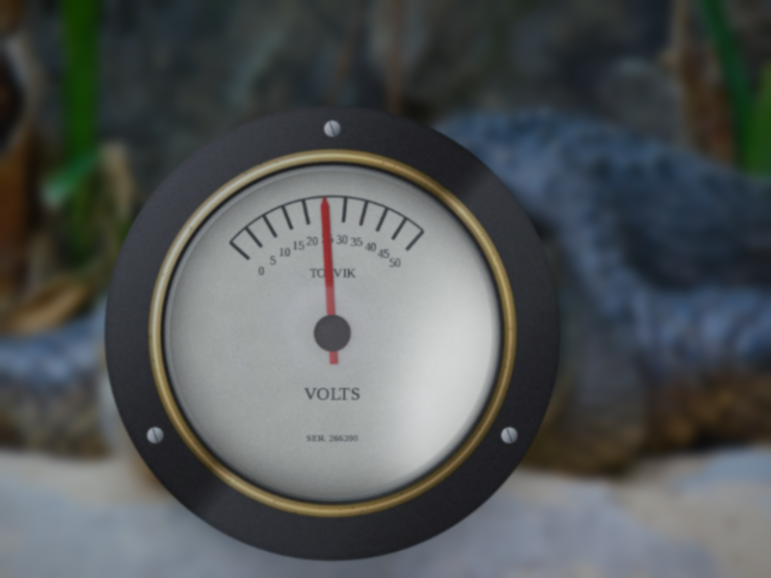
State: 25 V
